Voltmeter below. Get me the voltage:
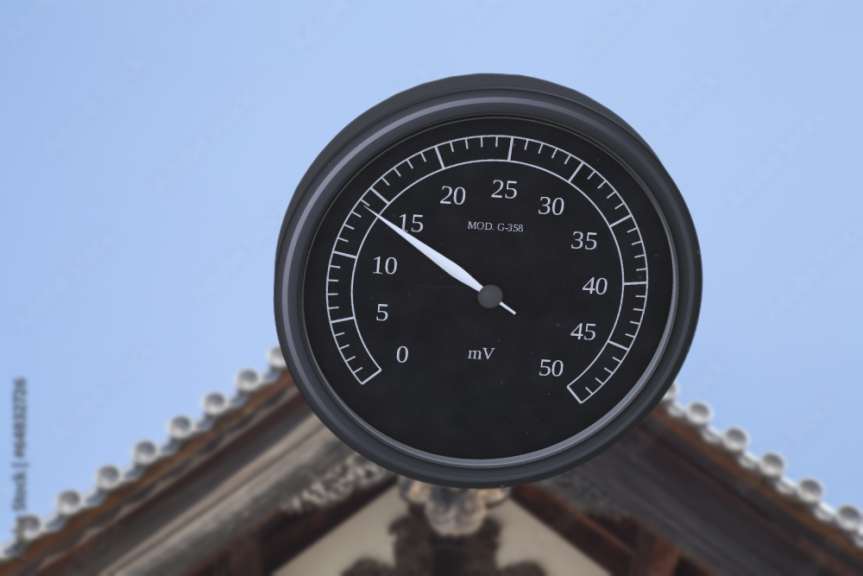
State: 14 mV
